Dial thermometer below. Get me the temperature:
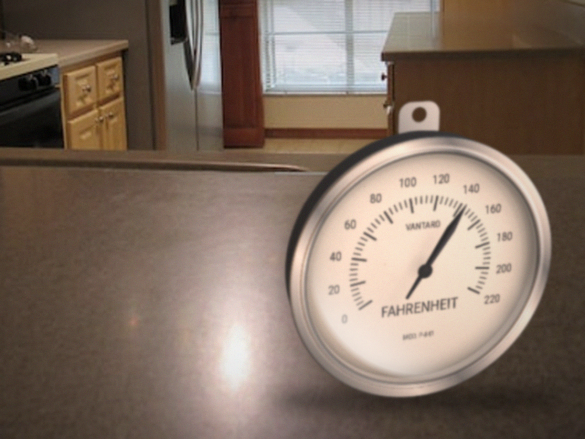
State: 140 °F
